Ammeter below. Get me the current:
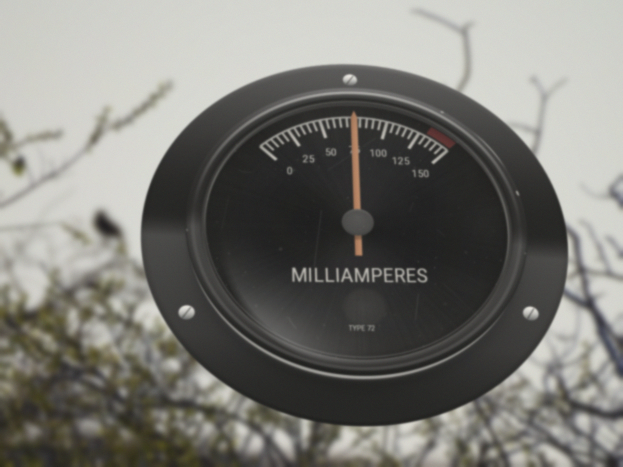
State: 75 mA
